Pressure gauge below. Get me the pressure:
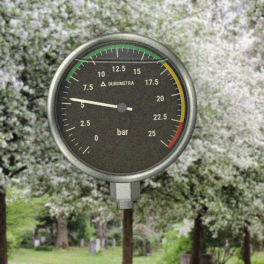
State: 5.5 bar
